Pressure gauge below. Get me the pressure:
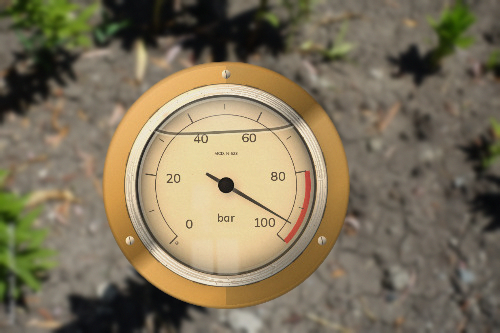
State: 95 bar
